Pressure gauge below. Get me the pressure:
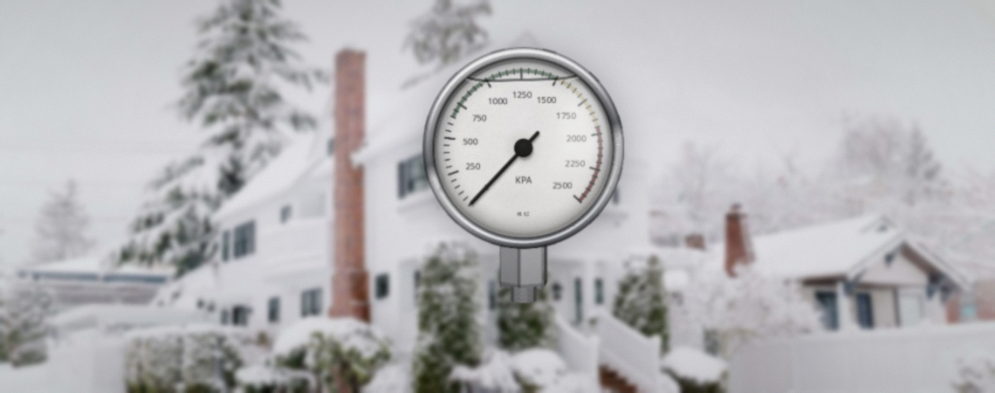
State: 0 kPa
